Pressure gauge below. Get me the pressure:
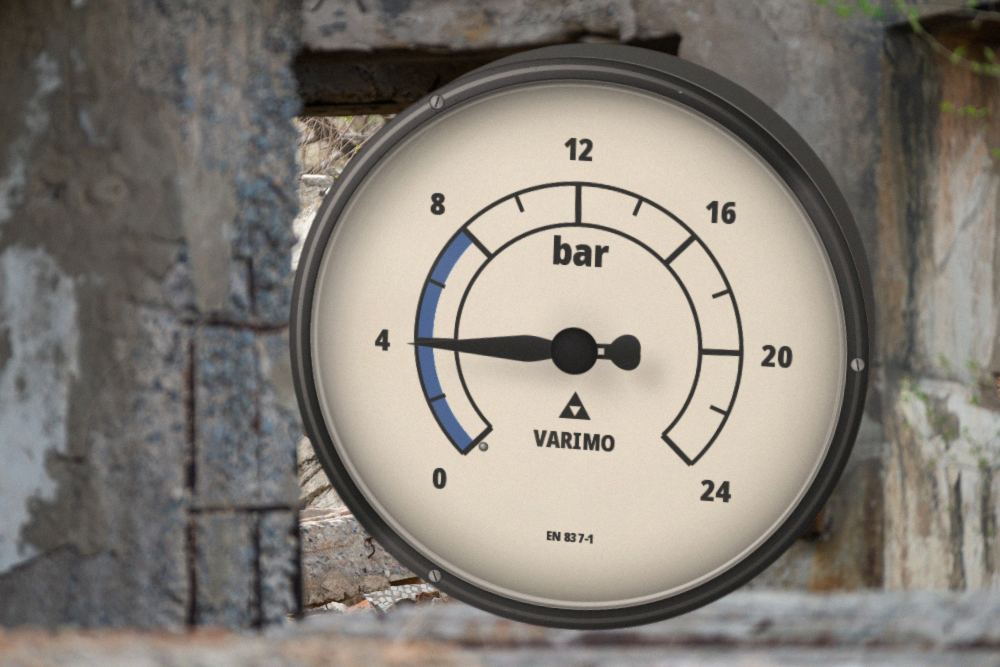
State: 4 bar
